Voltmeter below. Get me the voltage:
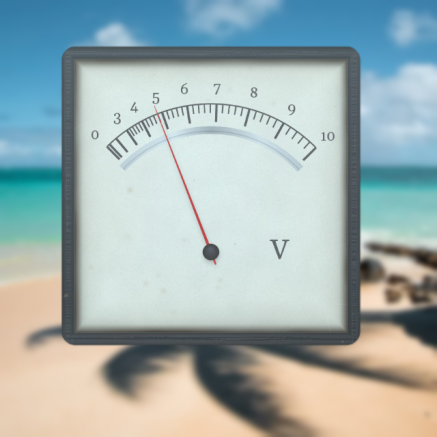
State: 4.8 V
